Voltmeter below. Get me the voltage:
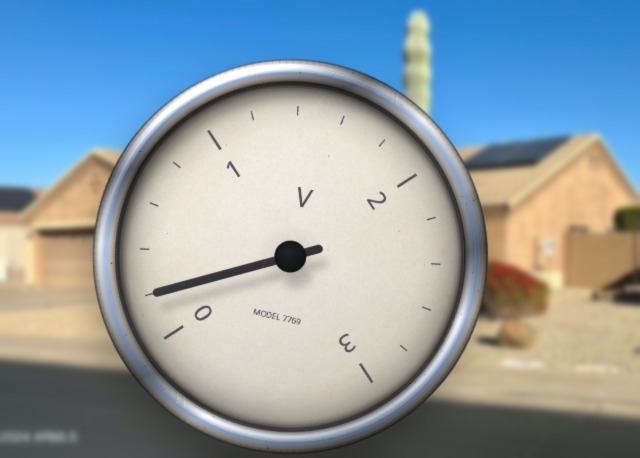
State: 0.2 V
